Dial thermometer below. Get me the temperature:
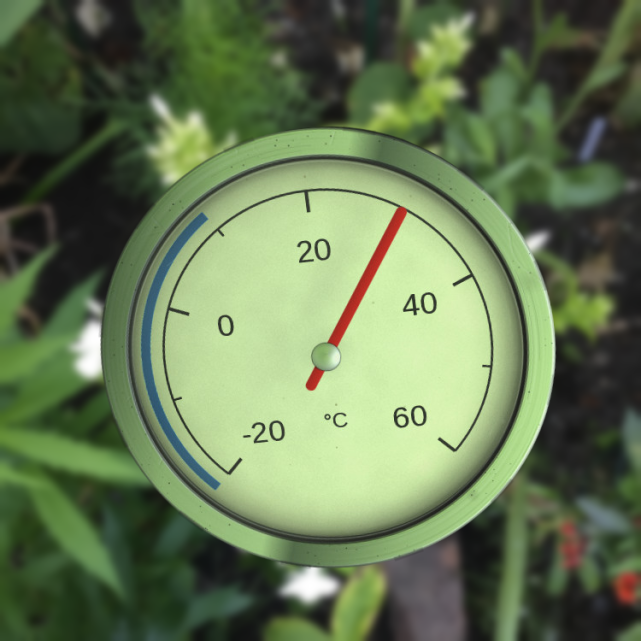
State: 30 °C
